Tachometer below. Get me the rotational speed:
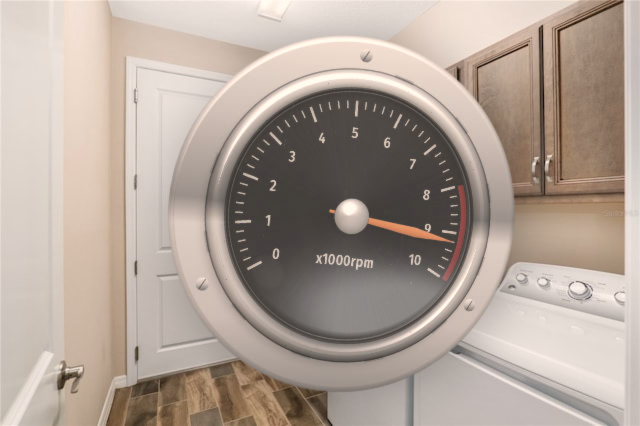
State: 9200 rpm
